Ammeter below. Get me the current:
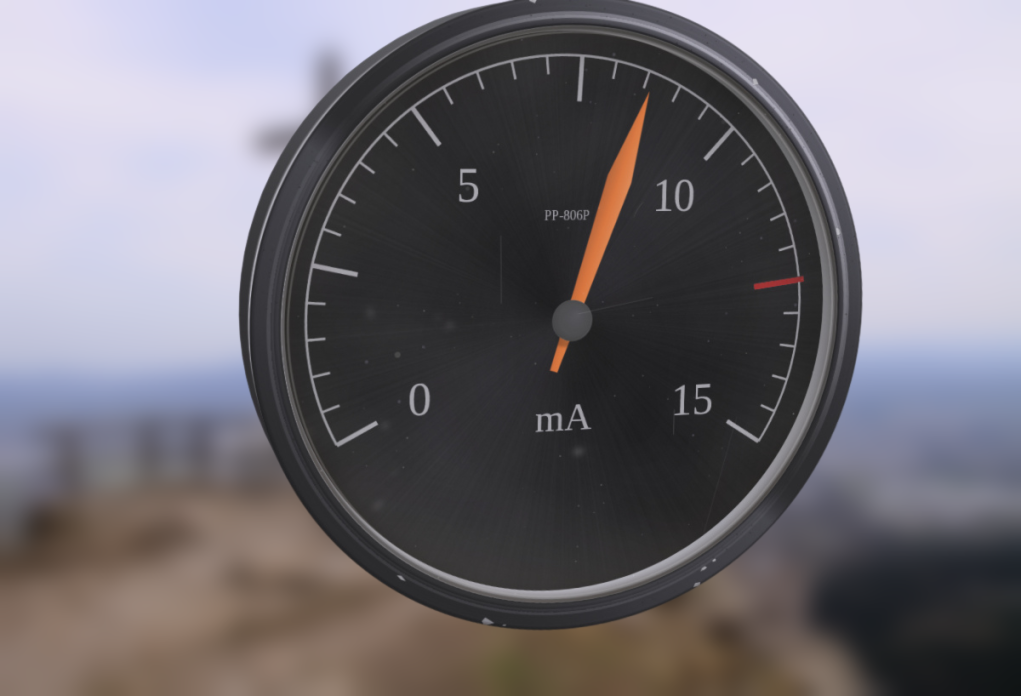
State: 8.5 mA
